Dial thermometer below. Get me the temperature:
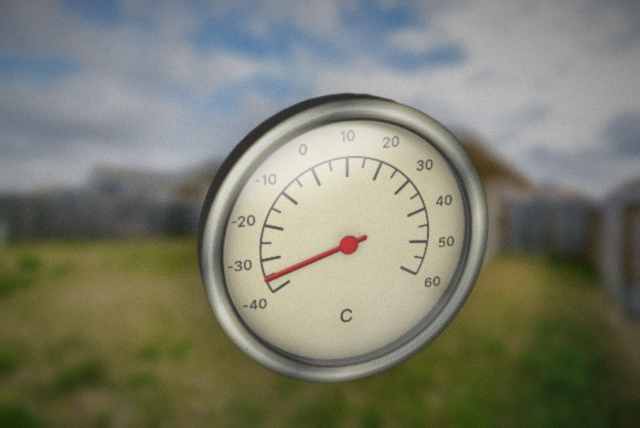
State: -35 °C
